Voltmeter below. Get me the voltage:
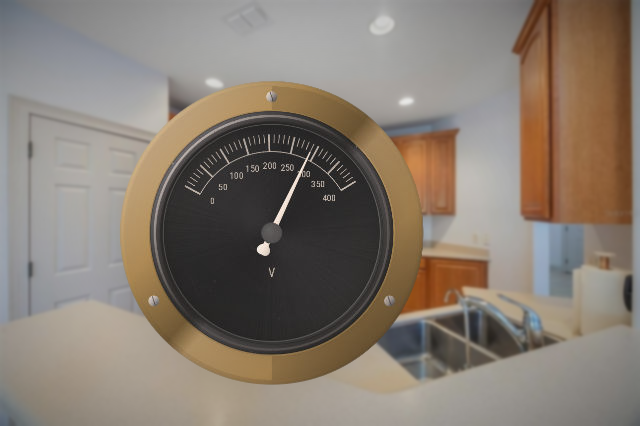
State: 290 V
